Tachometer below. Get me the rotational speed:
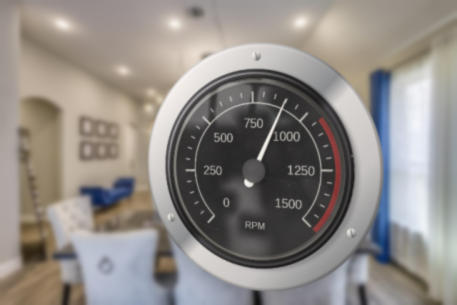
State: 900 rpm
